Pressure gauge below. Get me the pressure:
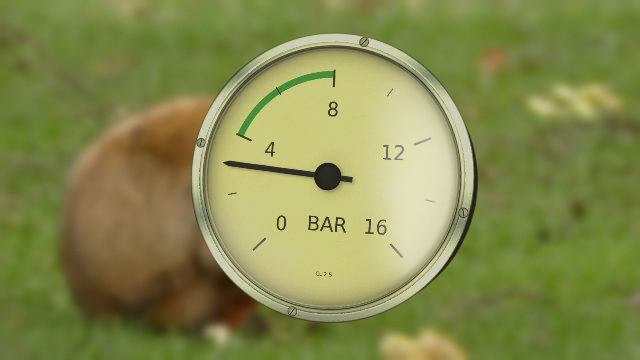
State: 3 bar
